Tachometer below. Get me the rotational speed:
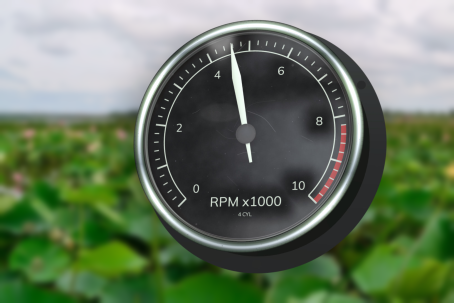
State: 4600 rpm
